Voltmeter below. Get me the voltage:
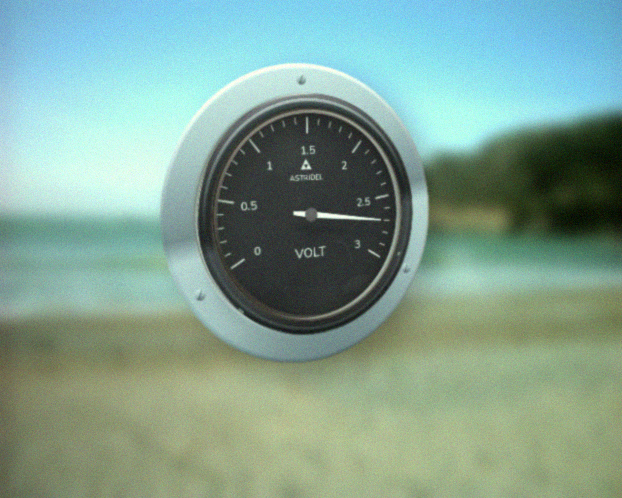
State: 2.7 V
